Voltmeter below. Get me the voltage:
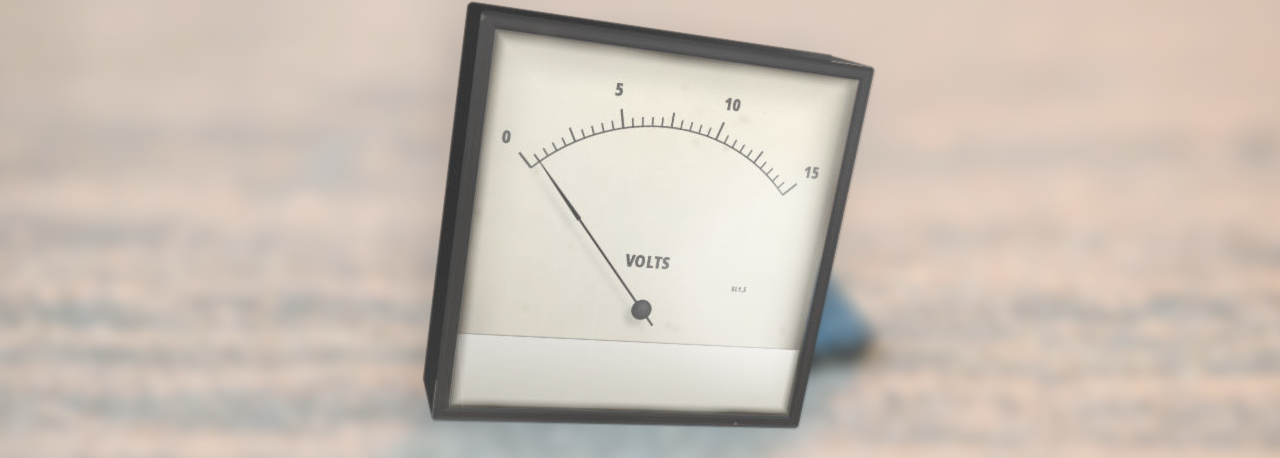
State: 0.5 V
